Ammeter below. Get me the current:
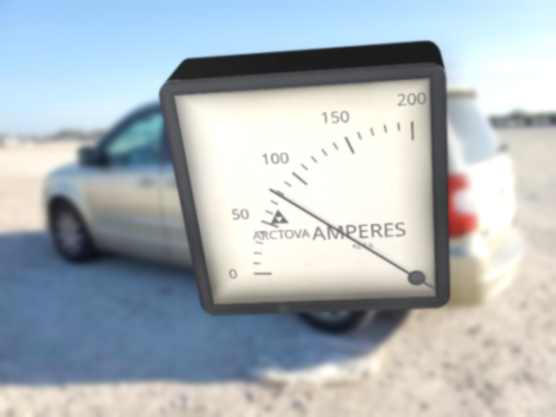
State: 80 A
